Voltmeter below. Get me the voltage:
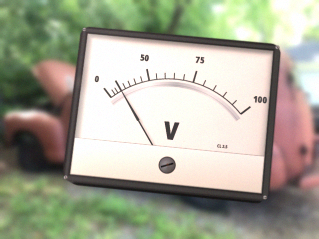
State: 25 V
